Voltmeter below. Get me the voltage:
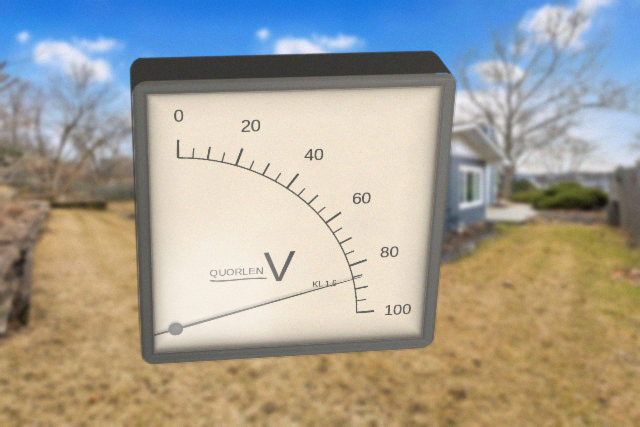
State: 85 V
